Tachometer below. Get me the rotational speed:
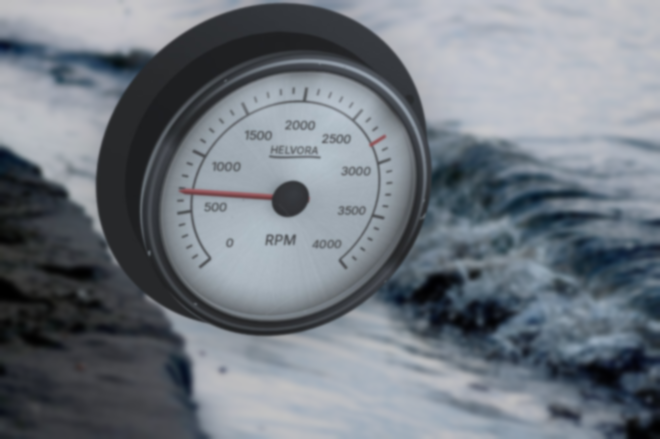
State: 700 rpm
